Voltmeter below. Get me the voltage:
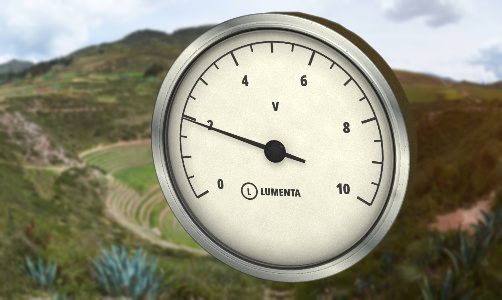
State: 2 V
